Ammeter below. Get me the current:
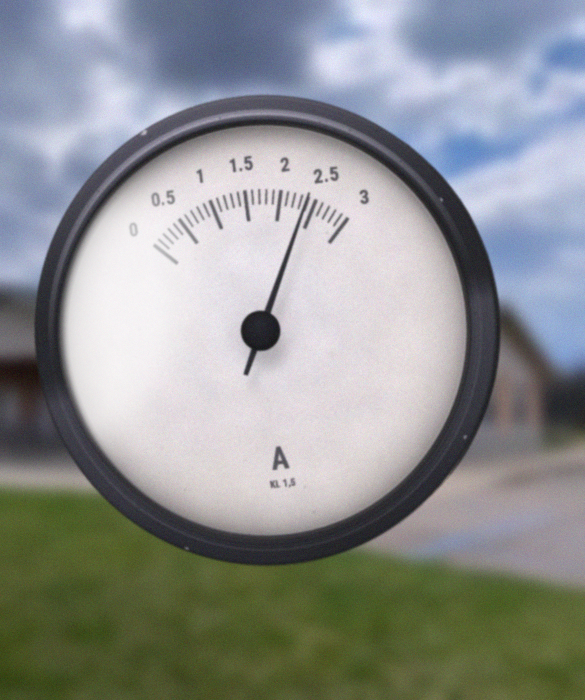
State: 2.4 A
